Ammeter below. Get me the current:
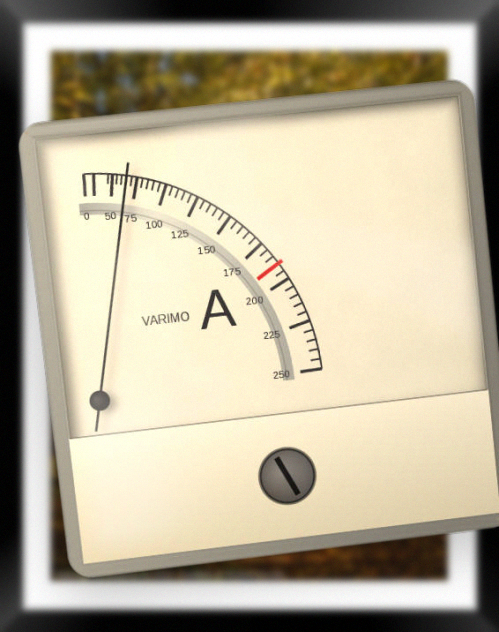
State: 65 A
